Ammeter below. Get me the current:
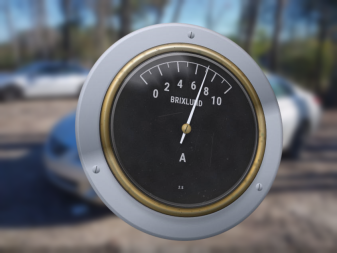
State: 7 A
